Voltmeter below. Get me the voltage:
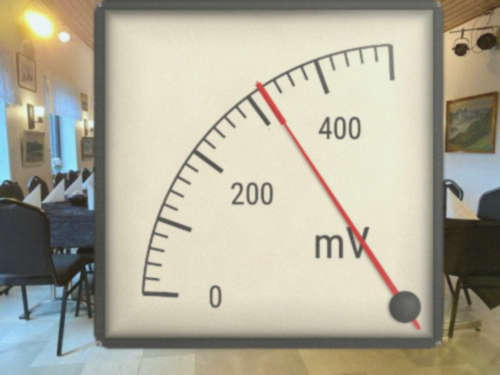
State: 320 mV
